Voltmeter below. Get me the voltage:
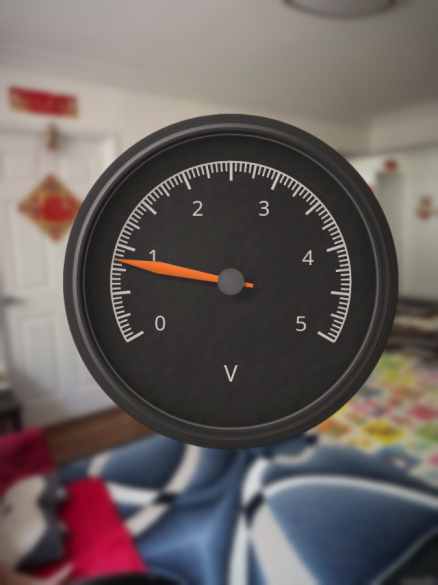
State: 0.85 V
